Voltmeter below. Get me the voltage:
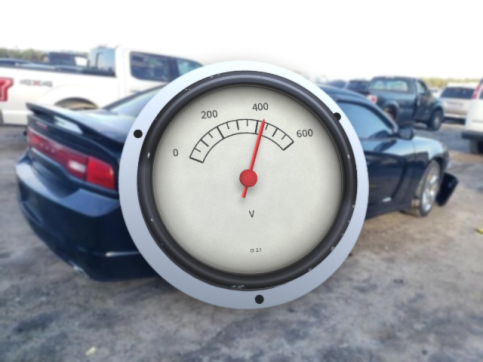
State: 425 V
